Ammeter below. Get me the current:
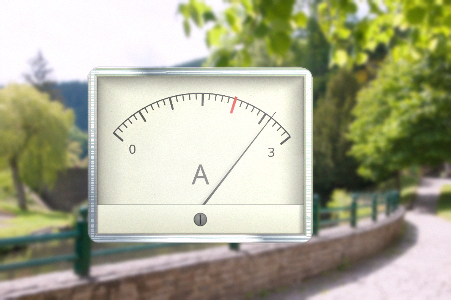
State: 2.6 A
